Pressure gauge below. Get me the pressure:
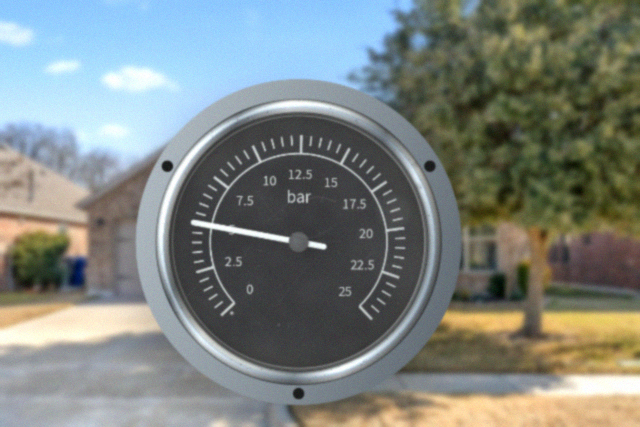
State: 5 bar
